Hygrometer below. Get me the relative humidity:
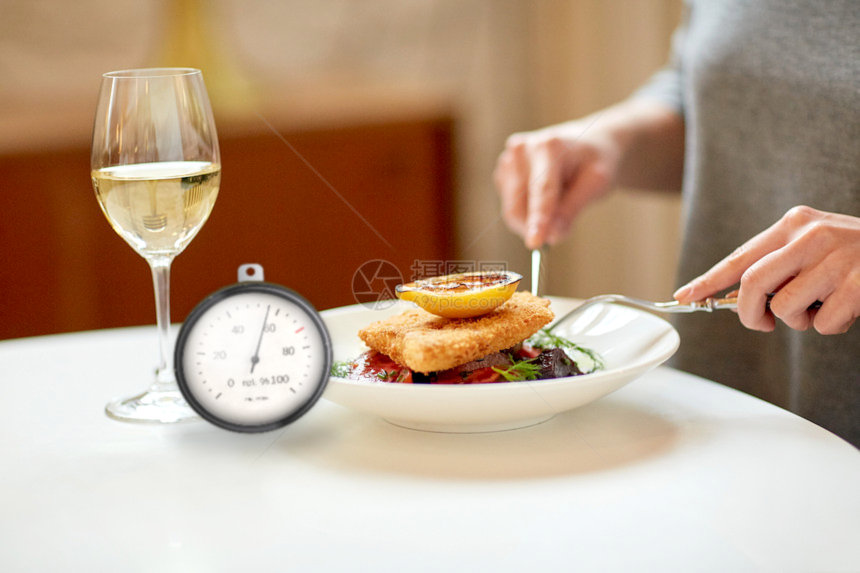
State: 56 %
